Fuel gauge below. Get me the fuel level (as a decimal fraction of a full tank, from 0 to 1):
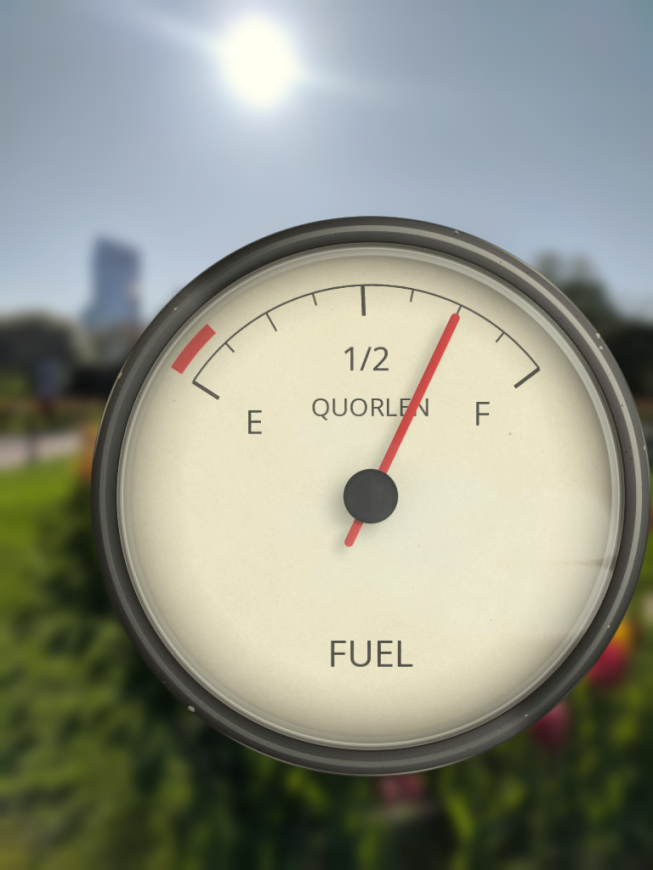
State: 0.75
